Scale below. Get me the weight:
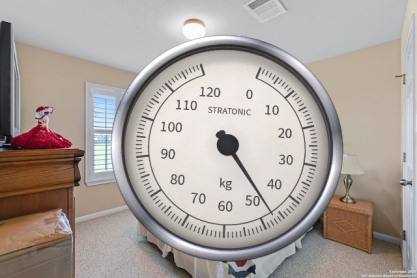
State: 47 kg
